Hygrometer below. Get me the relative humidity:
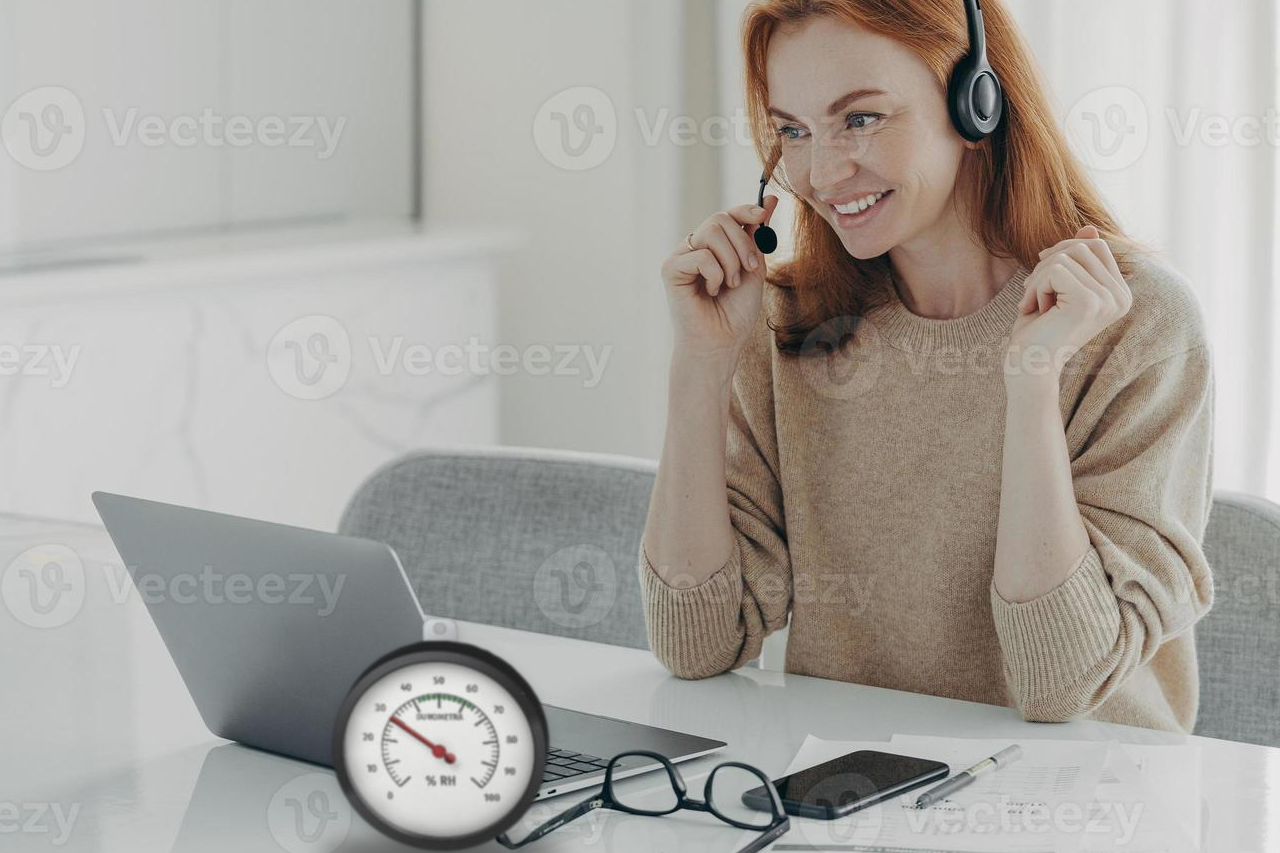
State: 30 %
